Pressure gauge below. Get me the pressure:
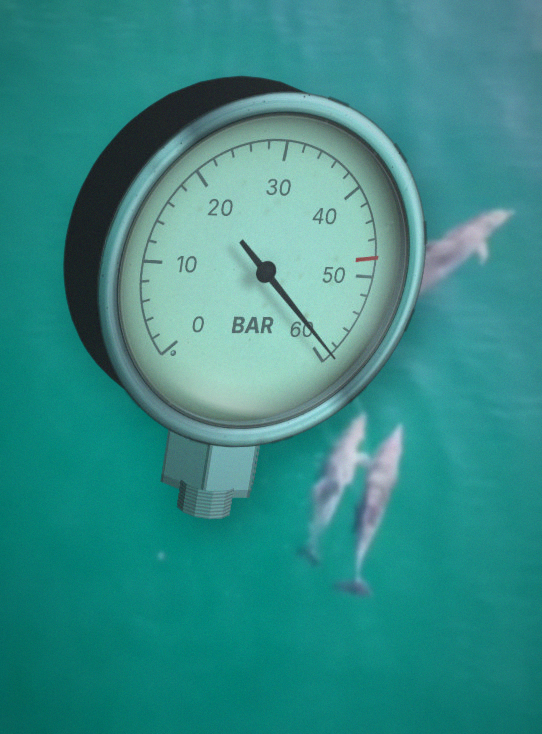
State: 59 bar
